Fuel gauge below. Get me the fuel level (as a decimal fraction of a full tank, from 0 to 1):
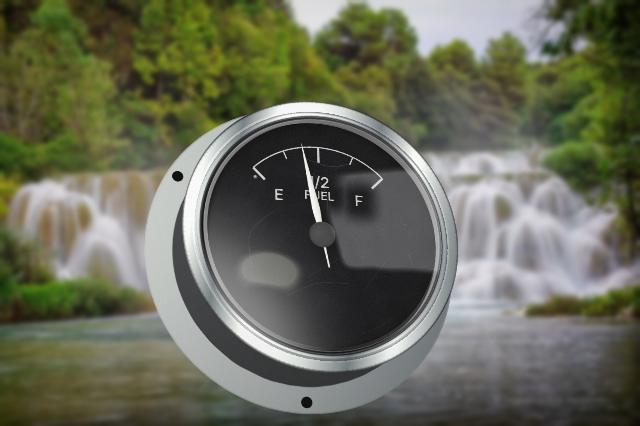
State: 0.375
